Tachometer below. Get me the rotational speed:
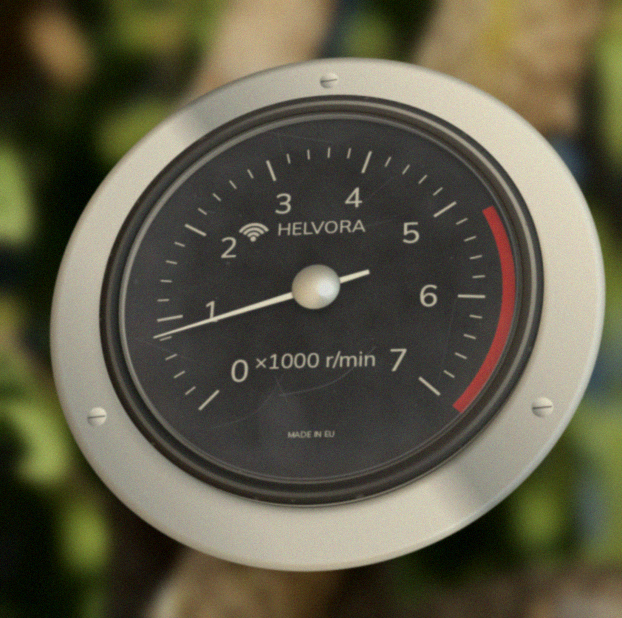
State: 800 rpm
